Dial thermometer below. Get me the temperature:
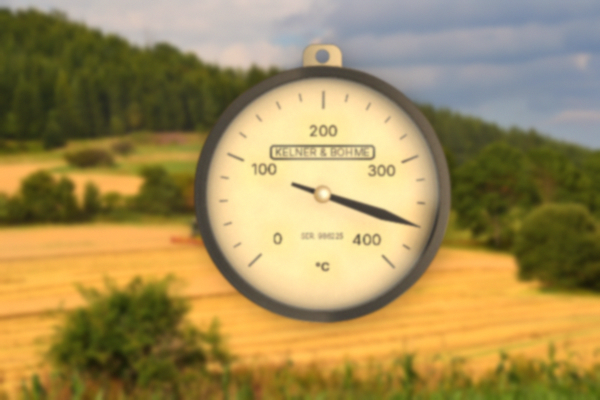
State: 360 °C
